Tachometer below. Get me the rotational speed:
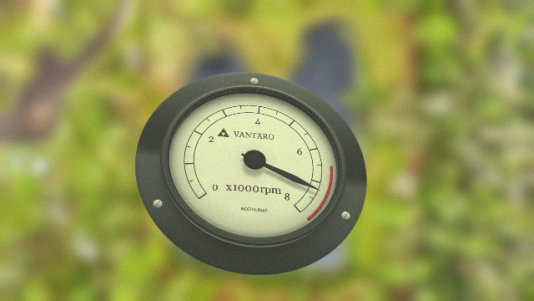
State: 7250 rpm
